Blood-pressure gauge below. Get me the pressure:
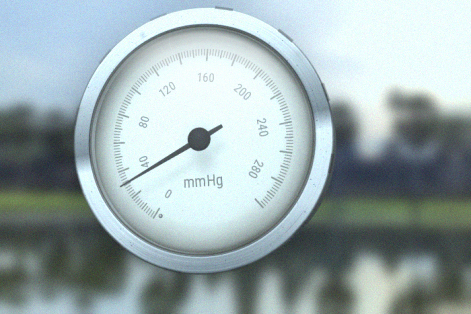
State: 30 mmHg
